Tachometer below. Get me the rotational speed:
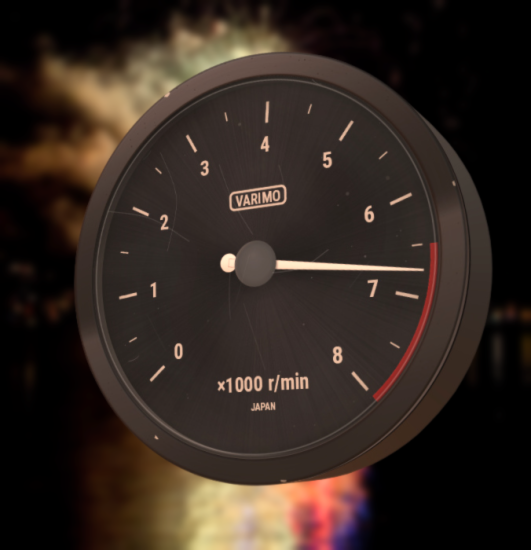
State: 6750 rpm
